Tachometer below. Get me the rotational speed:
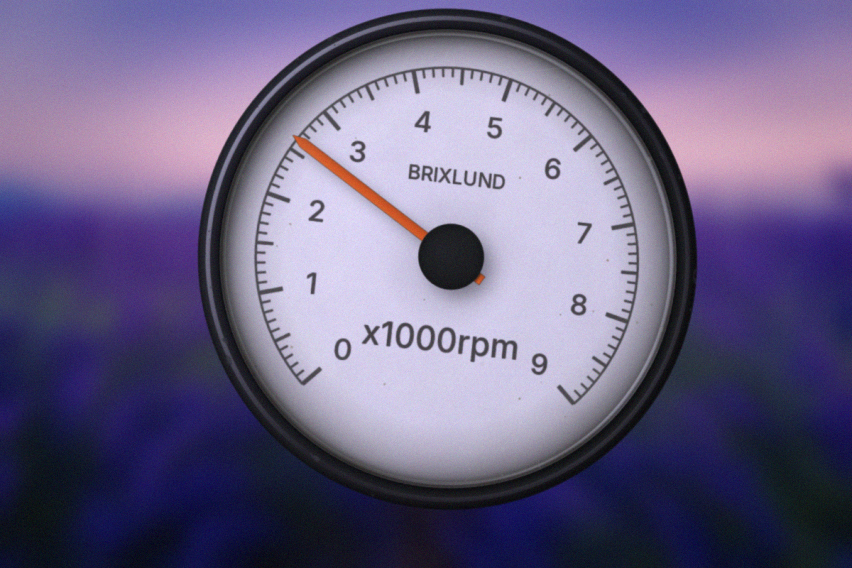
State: 2600 rpm
